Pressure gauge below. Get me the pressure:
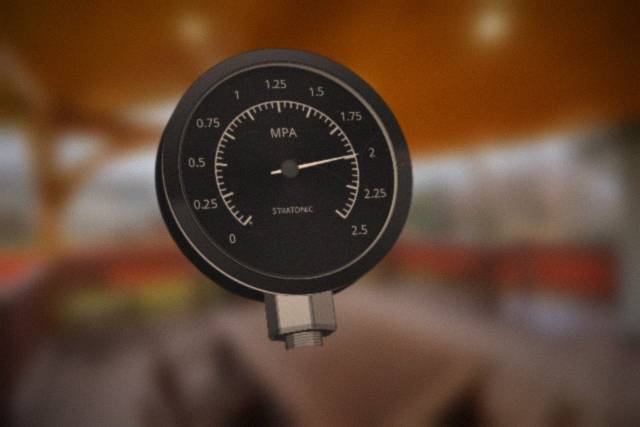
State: 2 MPa
